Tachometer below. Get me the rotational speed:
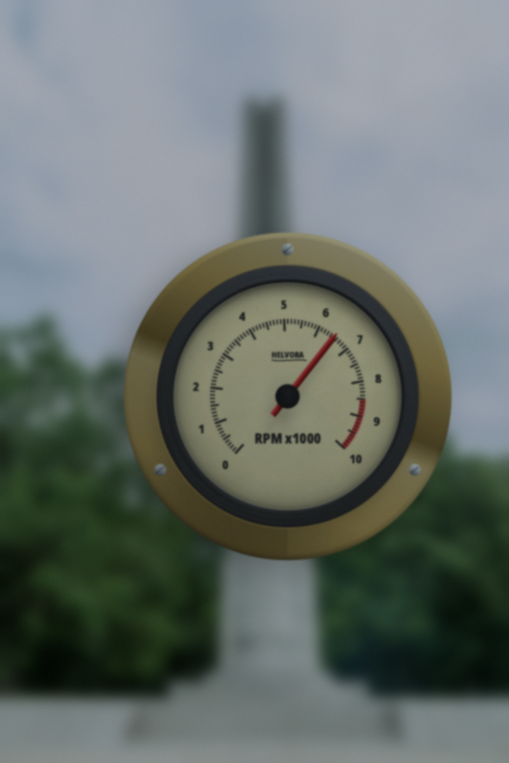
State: 6500 rpm
